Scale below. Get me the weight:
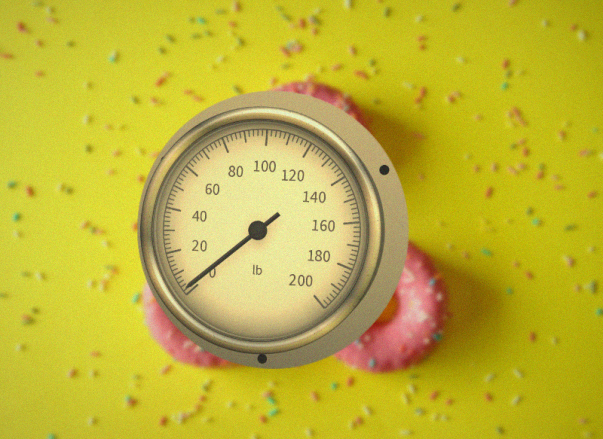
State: 2 lb
